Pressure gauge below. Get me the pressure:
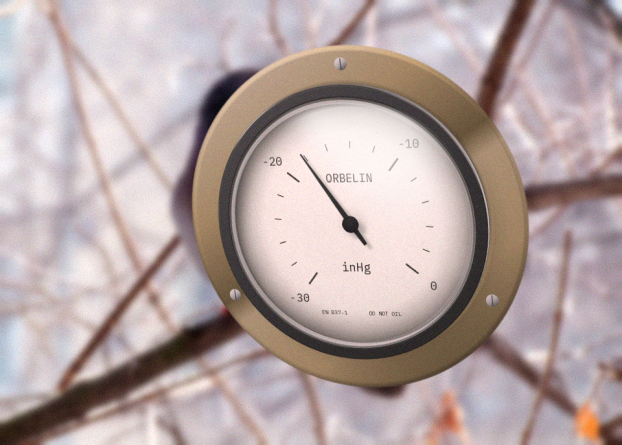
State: -18 inHg
